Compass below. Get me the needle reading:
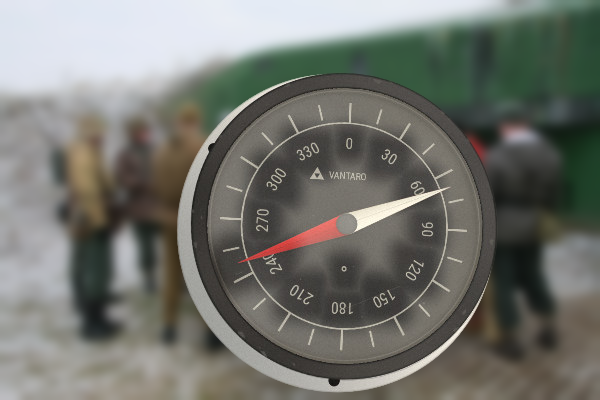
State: 247.5 °
